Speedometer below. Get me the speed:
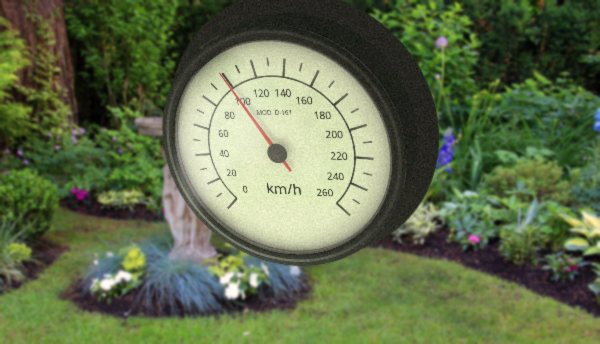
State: 100 km/h
